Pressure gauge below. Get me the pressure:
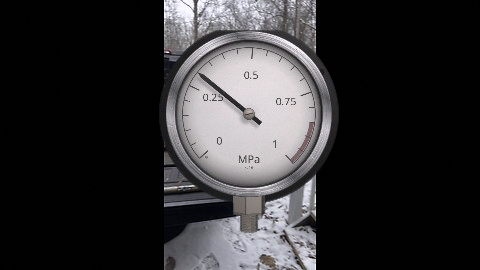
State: 0.3 MPa
